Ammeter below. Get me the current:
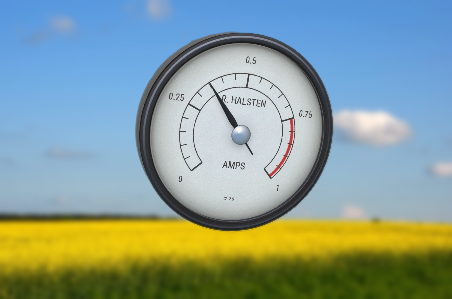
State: 0.35 A
